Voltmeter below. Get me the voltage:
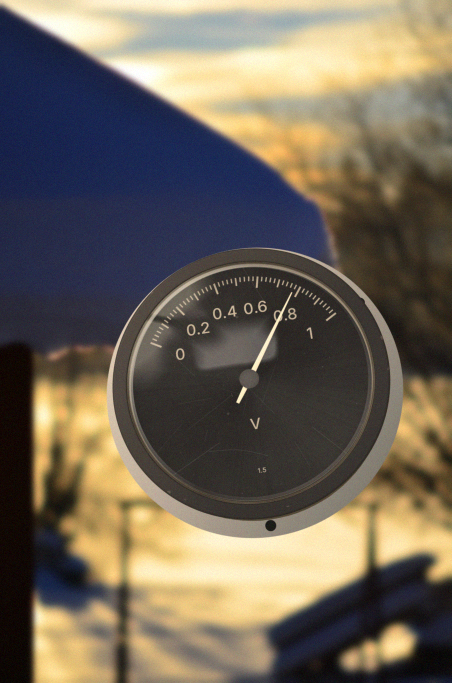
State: 0.78 V
